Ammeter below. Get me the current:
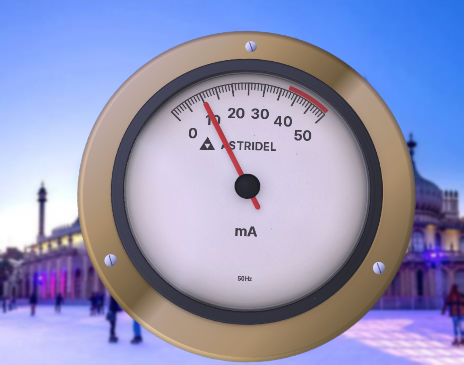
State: 10 mA
